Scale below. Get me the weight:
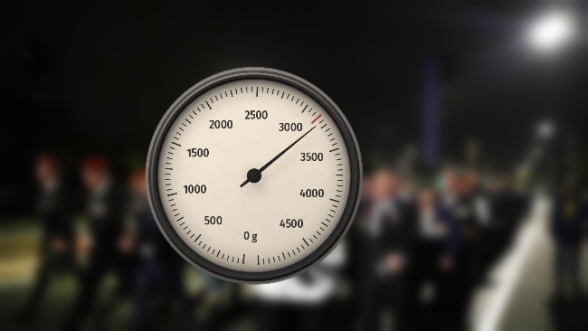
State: 3200 g
